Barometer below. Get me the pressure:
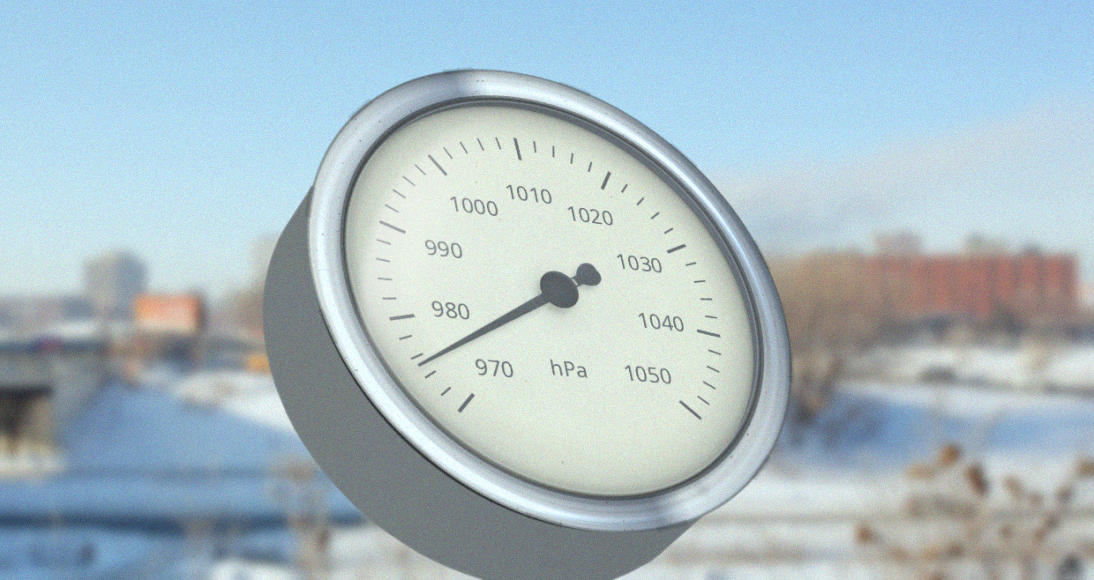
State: 975 hPa
